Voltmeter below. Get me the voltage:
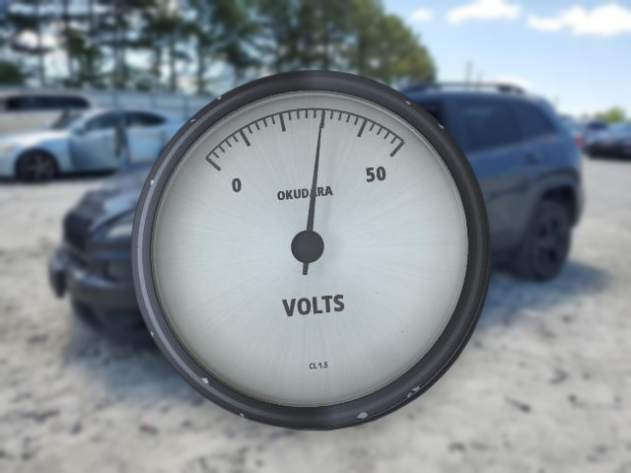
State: 30 V
